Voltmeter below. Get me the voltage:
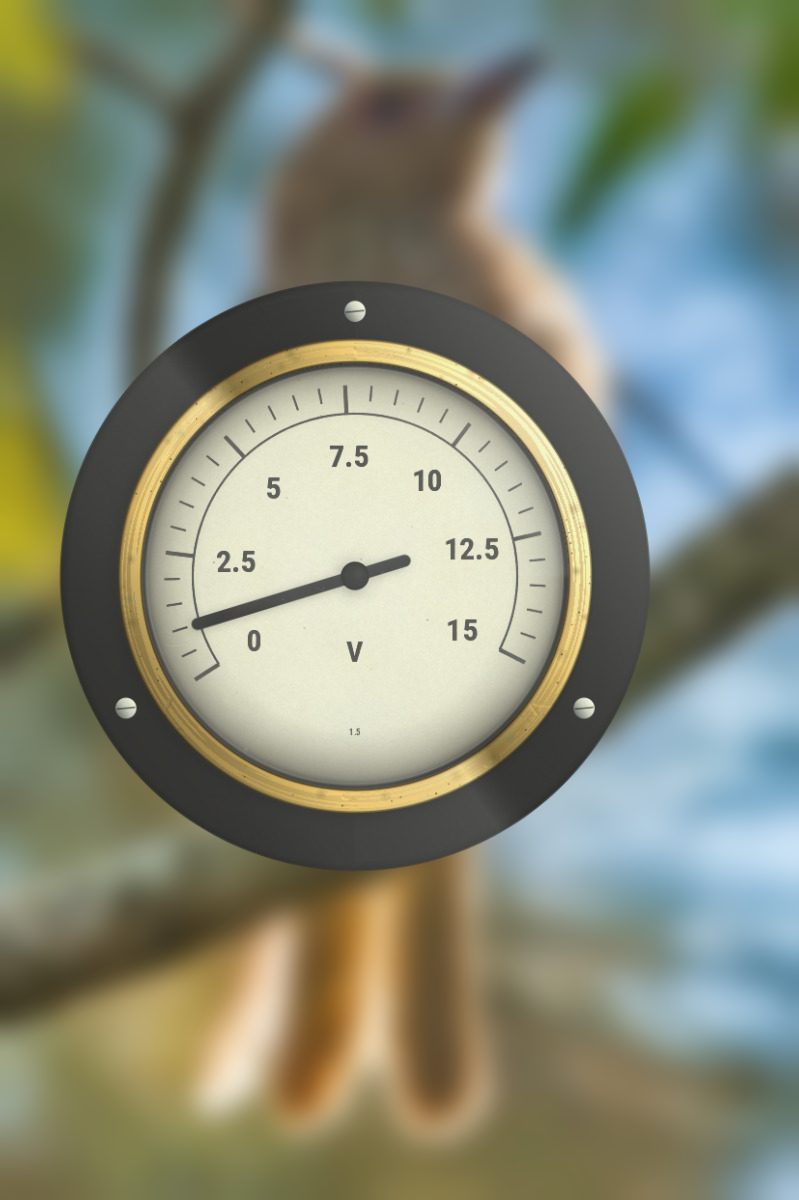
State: 1 V
